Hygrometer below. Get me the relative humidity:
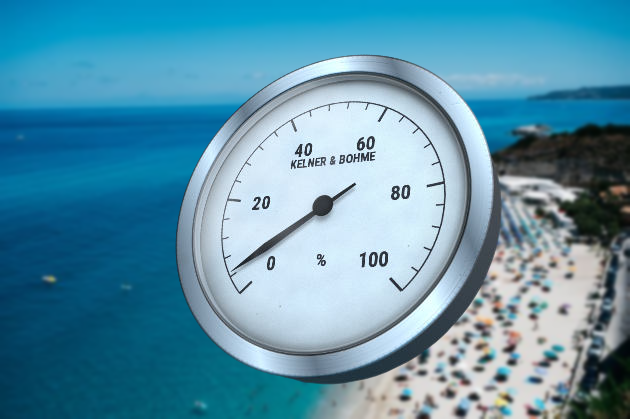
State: 4 %
